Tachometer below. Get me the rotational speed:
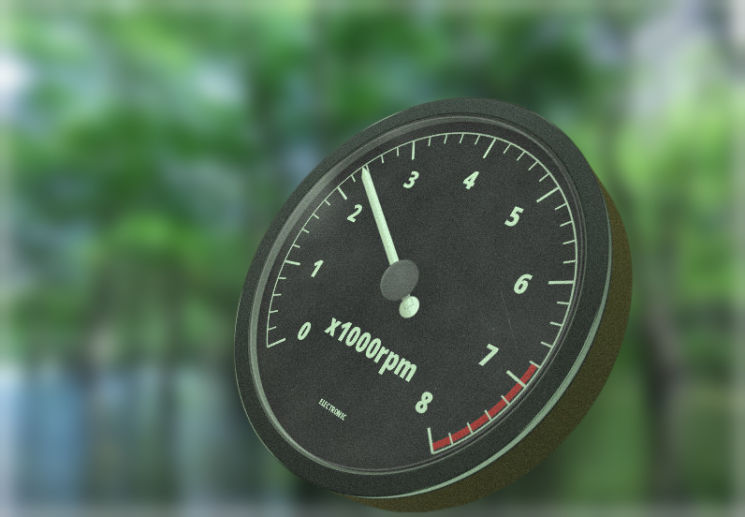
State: 2400 rpm
